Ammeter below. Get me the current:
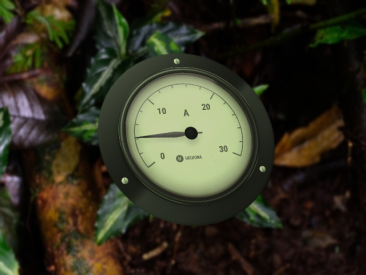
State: 4 A
